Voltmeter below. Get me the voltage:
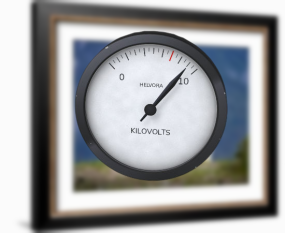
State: 9 kV
